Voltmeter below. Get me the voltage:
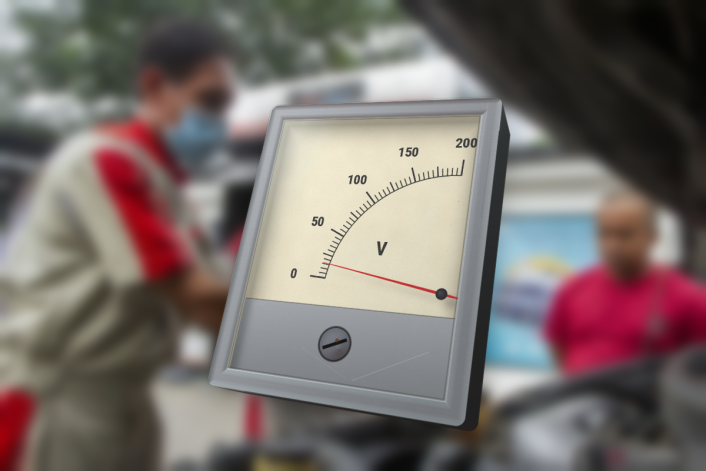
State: 15 V
